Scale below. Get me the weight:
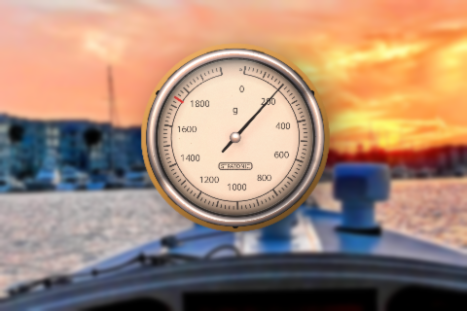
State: 200 g
